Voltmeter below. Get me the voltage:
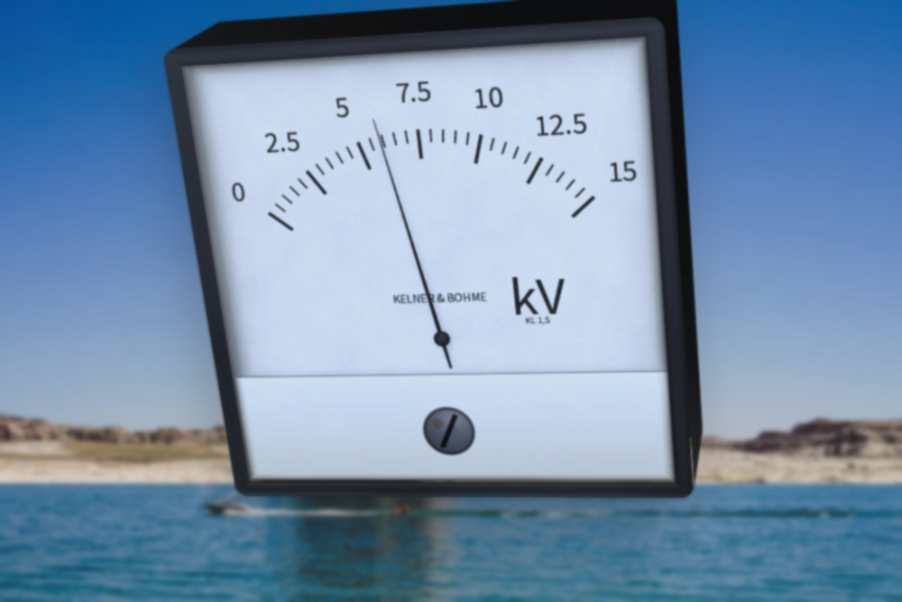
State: 6 kV
